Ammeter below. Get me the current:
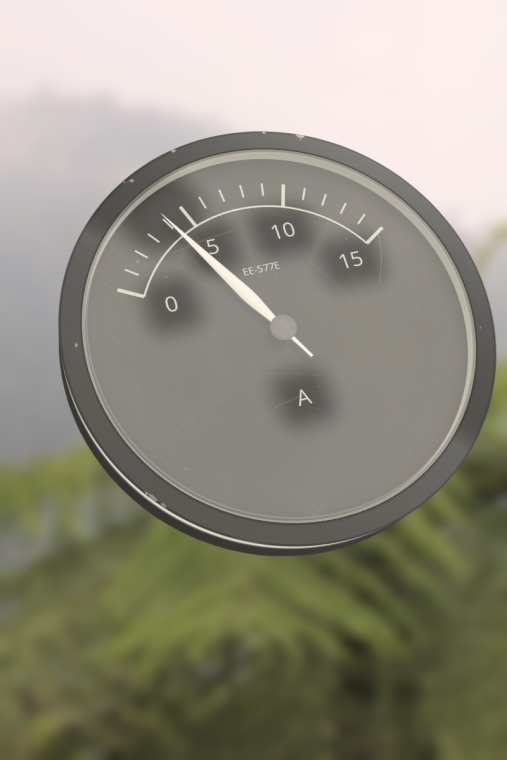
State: 4 A
